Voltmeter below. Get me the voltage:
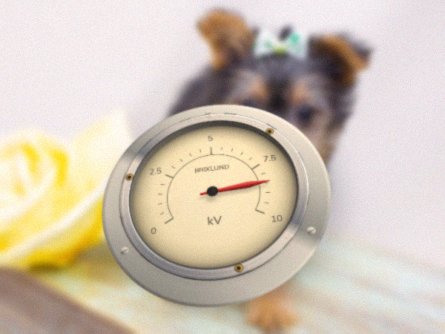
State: 8.5 kV
